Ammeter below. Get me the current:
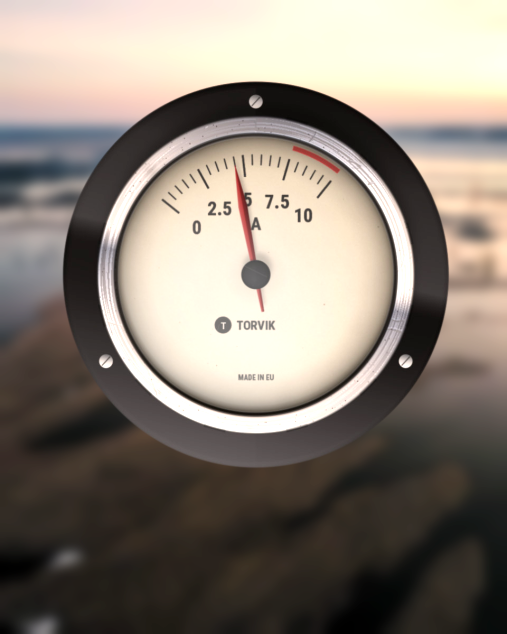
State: 4.5 A
